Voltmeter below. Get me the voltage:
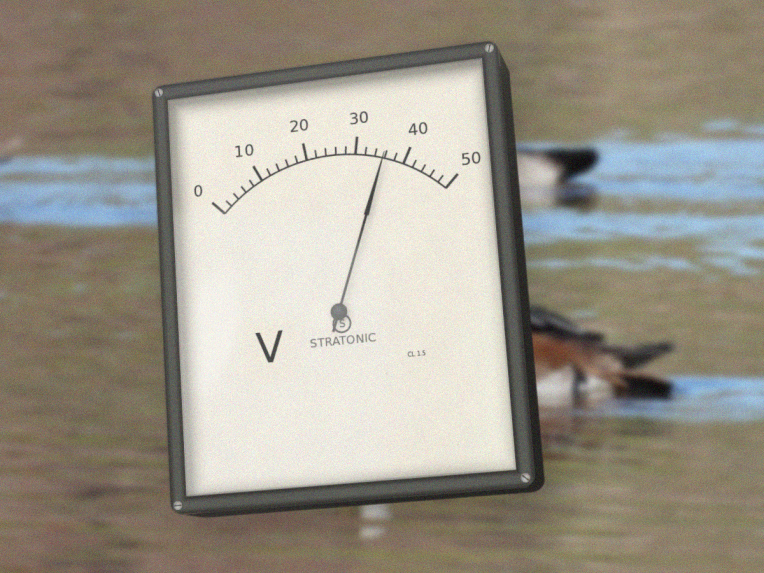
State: 36 V
